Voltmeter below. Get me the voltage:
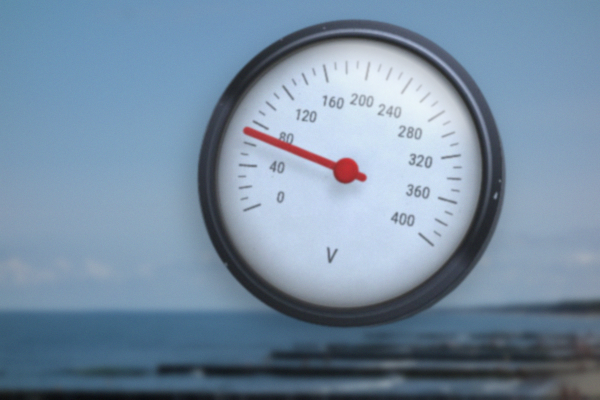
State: 70 V
